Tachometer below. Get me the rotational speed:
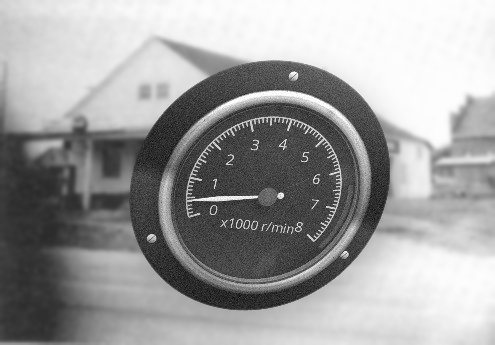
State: 500 rpm
